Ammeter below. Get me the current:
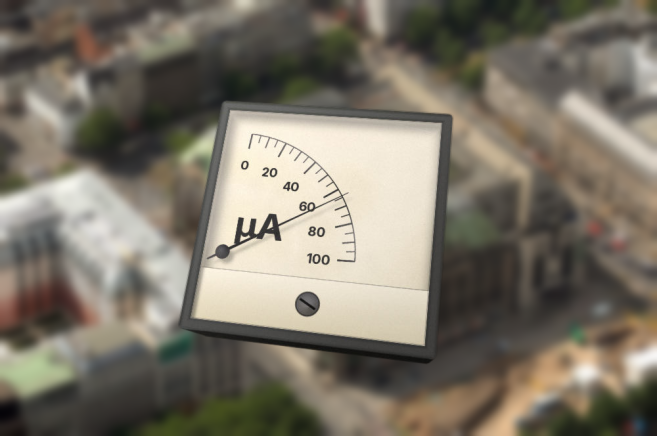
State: 65 µA
